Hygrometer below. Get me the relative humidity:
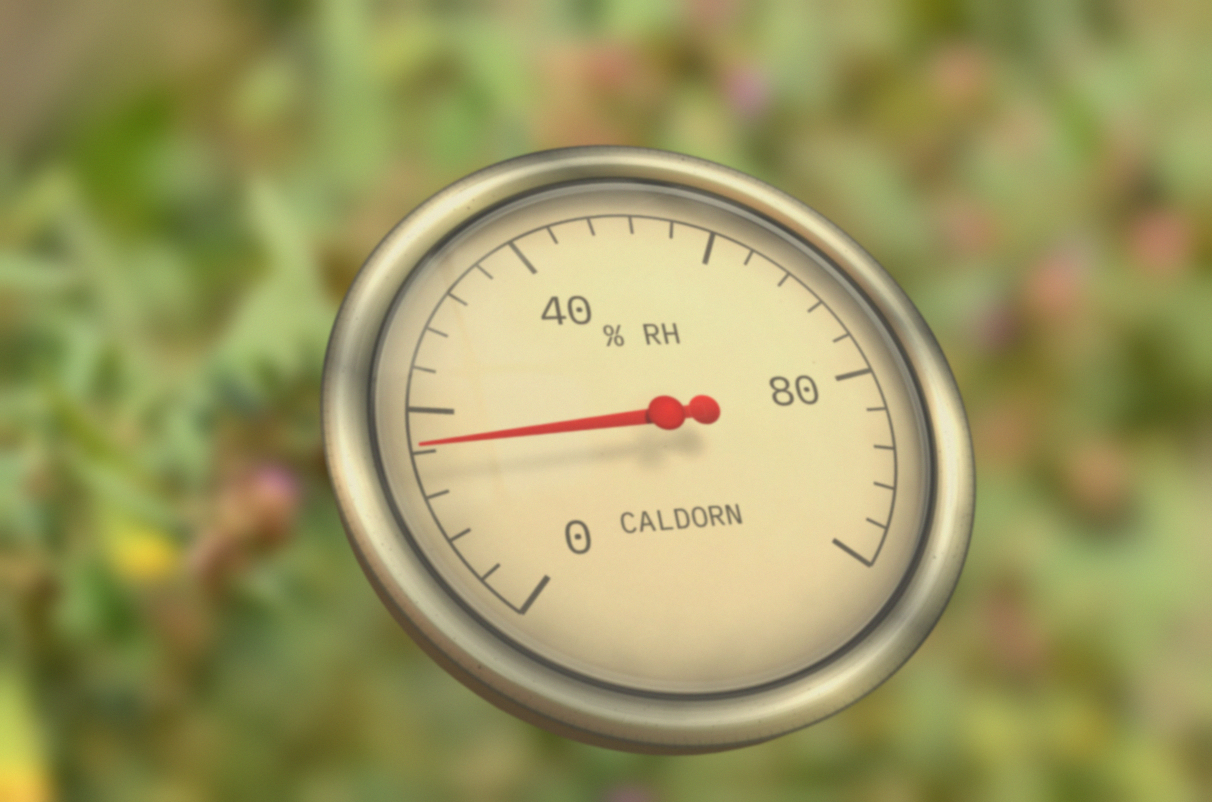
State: 16 %
